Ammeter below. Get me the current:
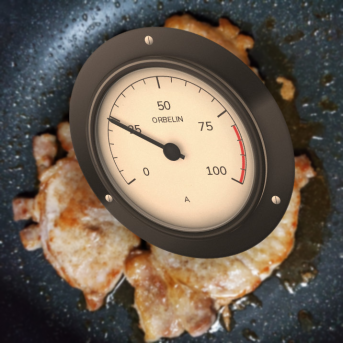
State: 25 A
